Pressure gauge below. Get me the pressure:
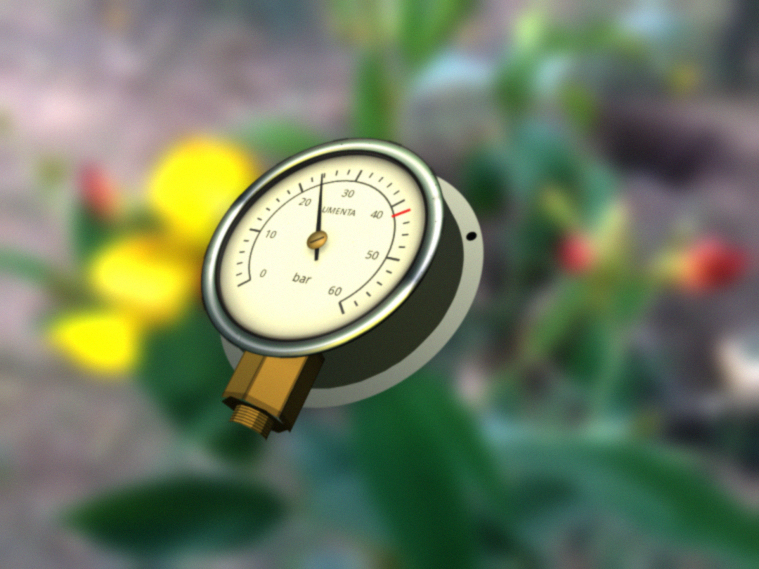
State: 24 bar
